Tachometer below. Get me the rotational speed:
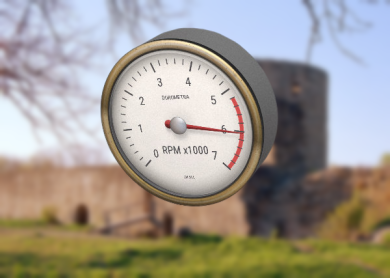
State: 6000 rpm
